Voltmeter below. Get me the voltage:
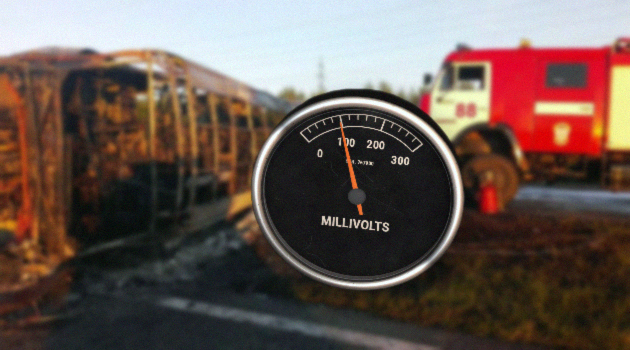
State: 100 mV
